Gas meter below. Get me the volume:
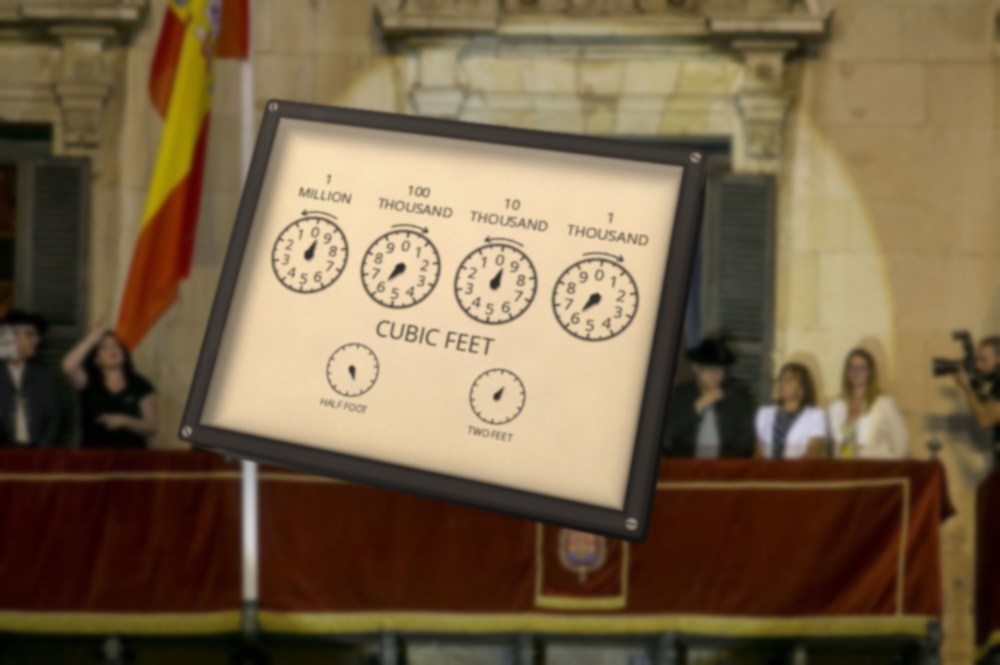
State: 959600 ft³
